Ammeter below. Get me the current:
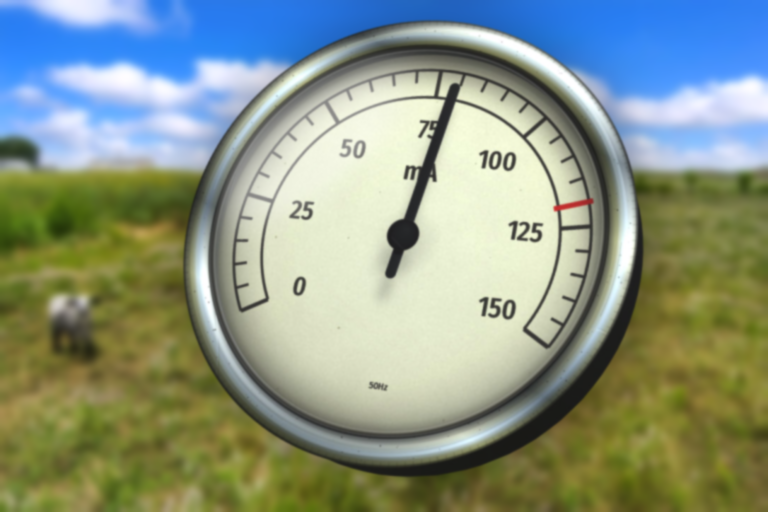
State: 80 mA
